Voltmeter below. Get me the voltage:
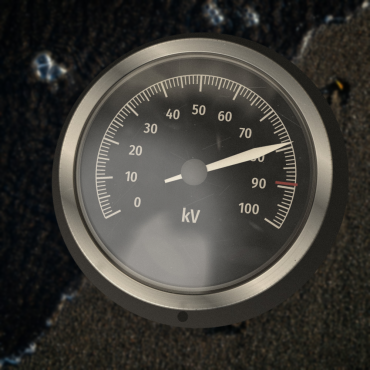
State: 79 kV
